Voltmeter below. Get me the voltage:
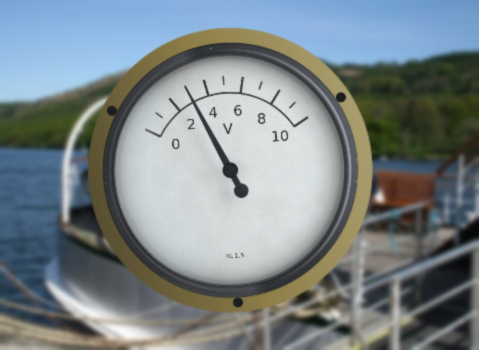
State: 3 V
